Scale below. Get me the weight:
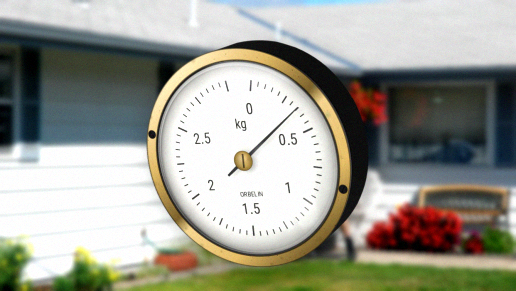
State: 0.35 kg
